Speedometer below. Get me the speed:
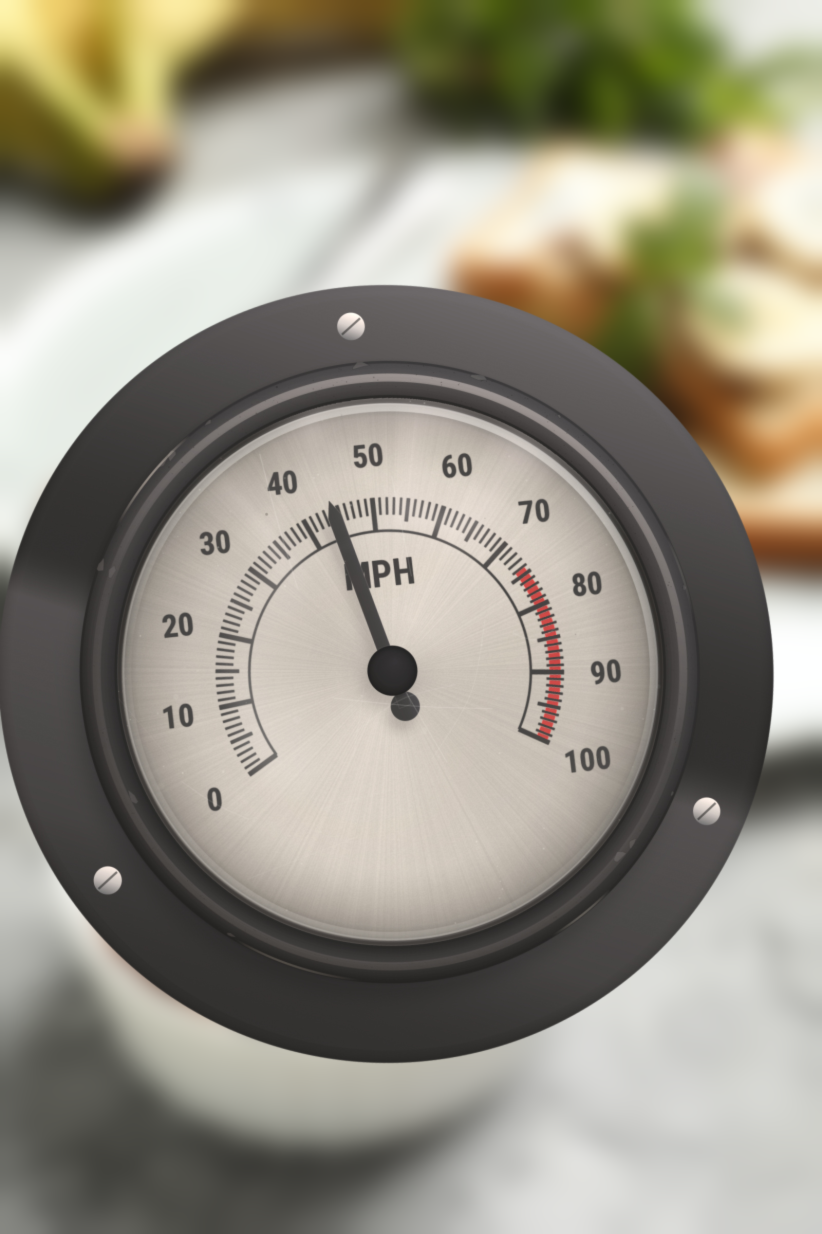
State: 44 mph
